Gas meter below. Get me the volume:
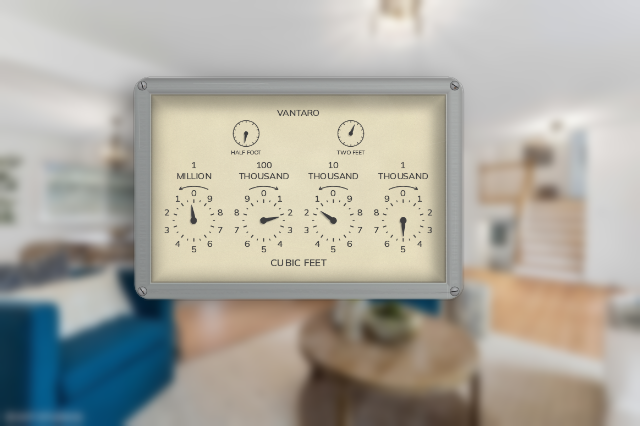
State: 21500 ft³
